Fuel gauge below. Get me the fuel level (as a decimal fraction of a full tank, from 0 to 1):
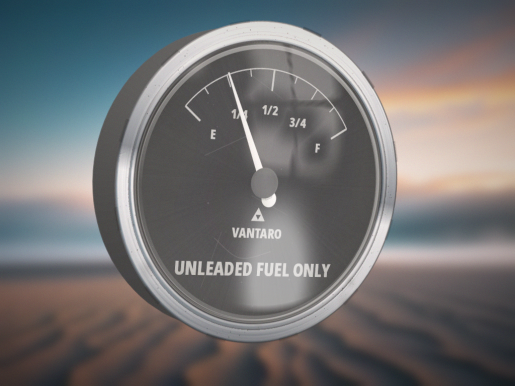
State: 0.25
